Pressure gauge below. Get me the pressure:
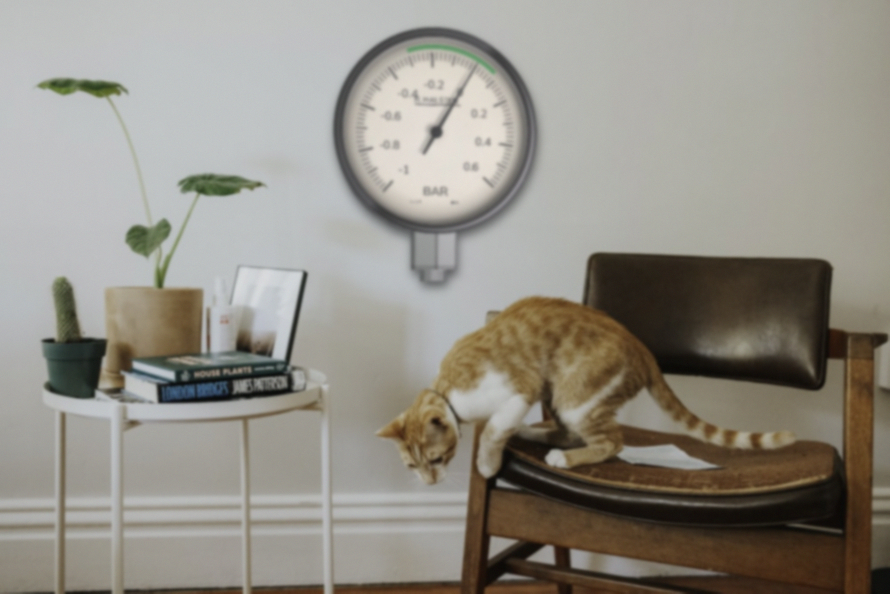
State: 0 bar
